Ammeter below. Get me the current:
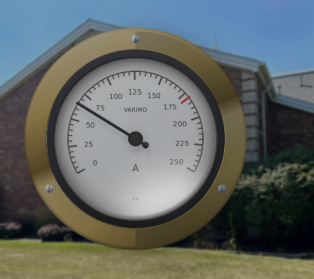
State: 65 A
